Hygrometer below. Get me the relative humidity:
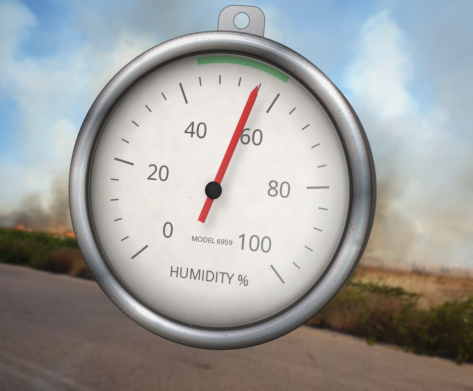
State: 56 %
